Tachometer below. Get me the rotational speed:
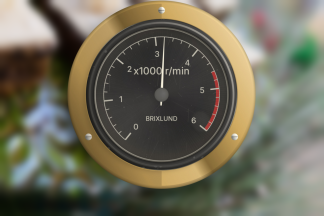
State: 3200 rpm
